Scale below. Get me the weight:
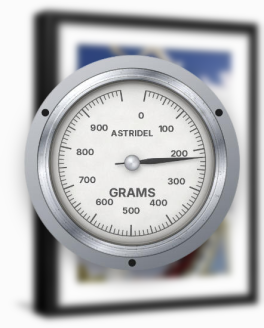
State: 220 g
